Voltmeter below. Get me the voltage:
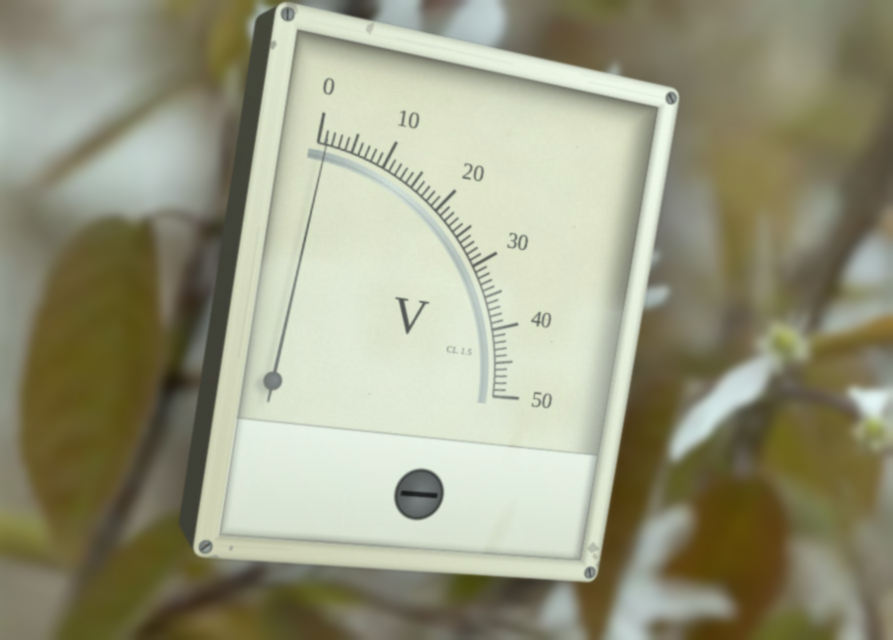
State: 1 V
